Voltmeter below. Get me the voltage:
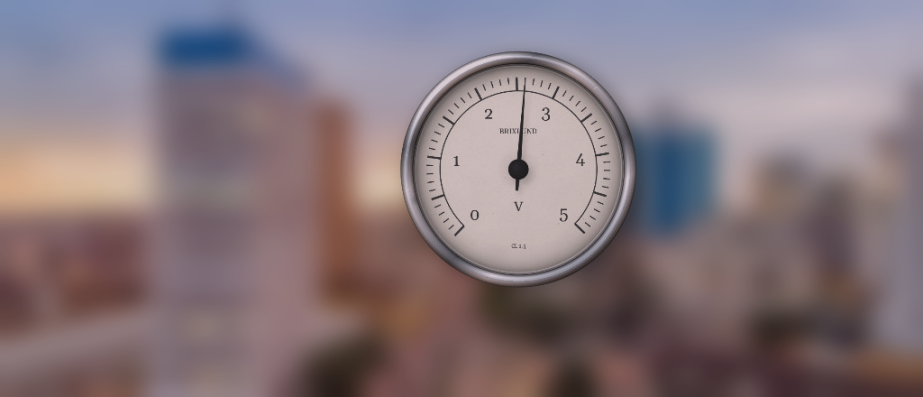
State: 2.6 V
